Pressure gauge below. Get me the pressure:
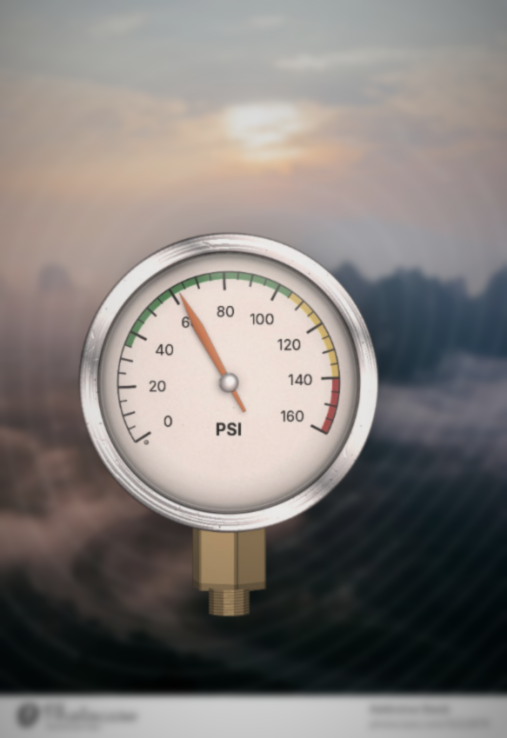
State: 62.5 psi
